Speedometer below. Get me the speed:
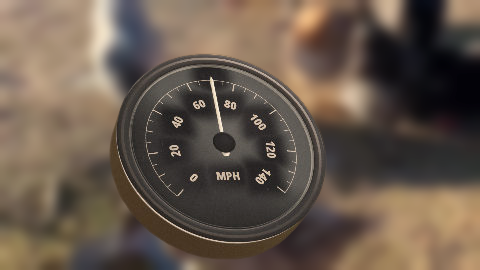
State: 70 mph
